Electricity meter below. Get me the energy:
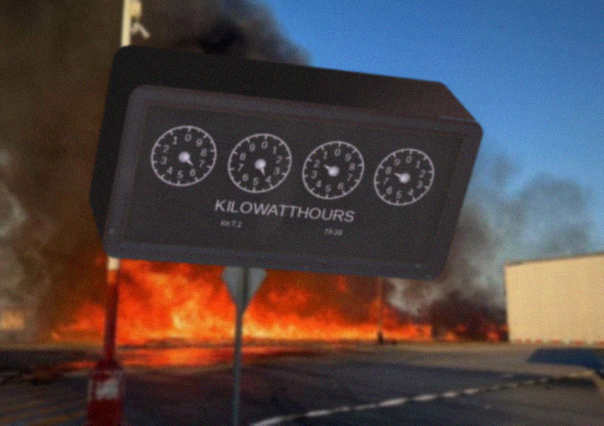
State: 6418 kWh
